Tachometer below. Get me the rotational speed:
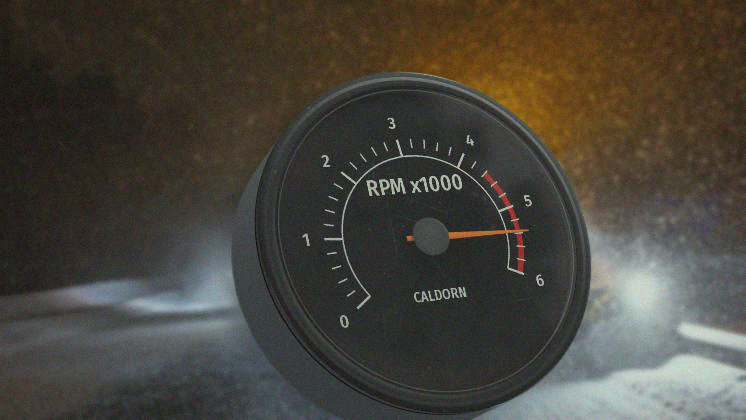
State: 5400 rpm
